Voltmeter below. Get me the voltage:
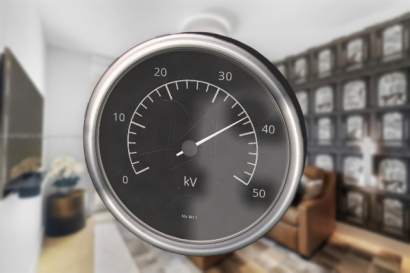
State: 37 kV
